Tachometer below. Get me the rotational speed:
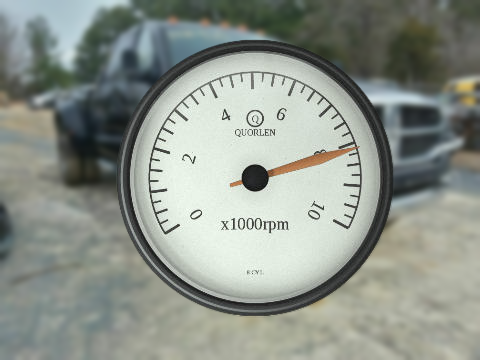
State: 8125 rpm
